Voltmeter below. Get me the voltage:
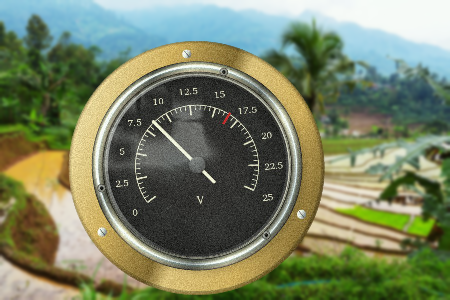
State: 8.5 V
